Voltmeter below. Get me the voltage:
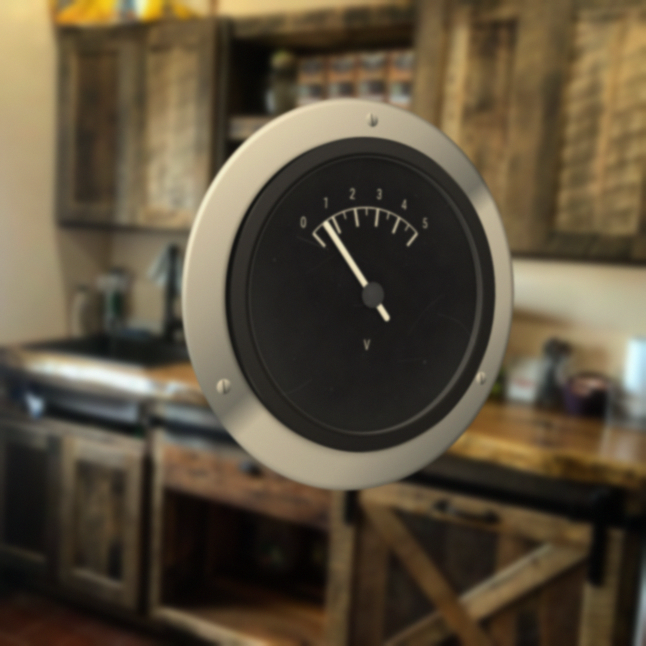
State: 0.5 V
